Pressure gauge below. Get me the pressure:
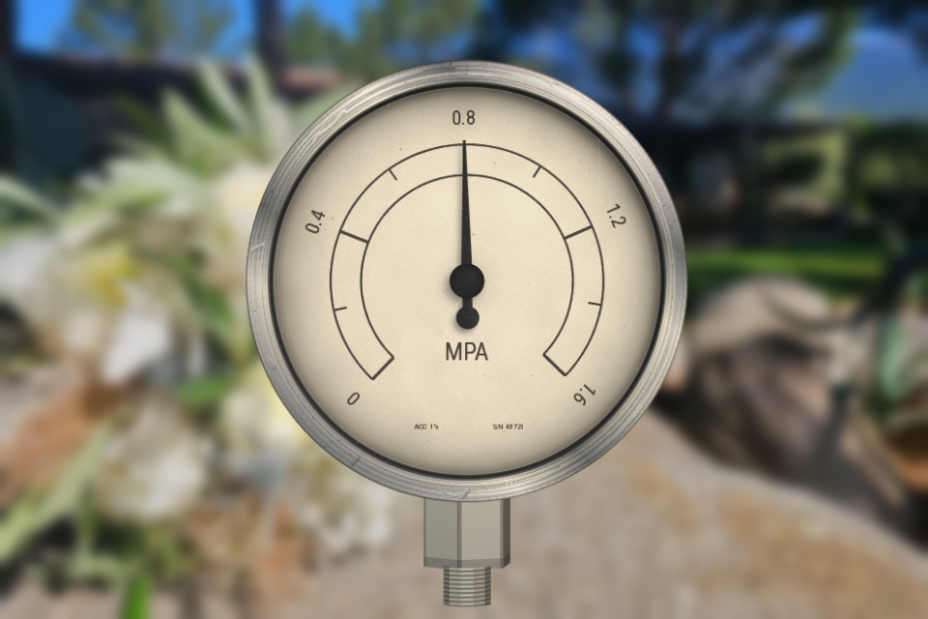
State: 0.8 MPa
